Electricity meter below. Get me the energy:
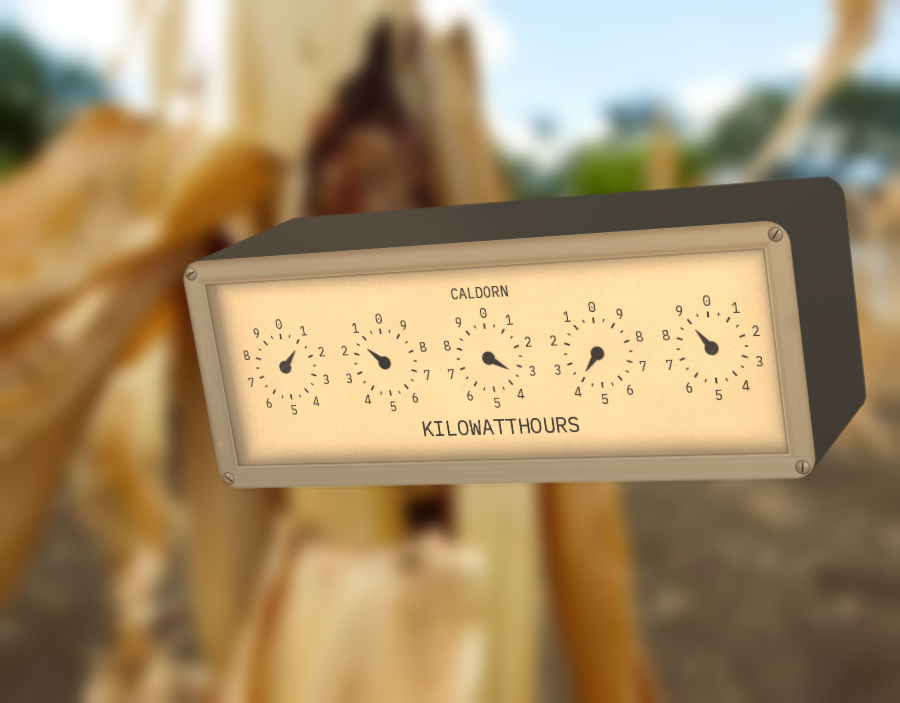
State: 11339 kWh
